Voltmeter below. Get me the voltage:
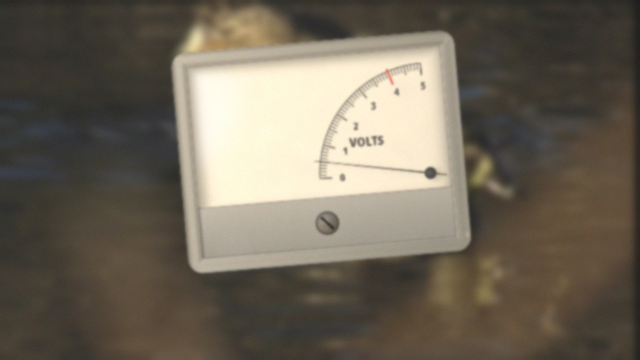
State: 0.5 V
